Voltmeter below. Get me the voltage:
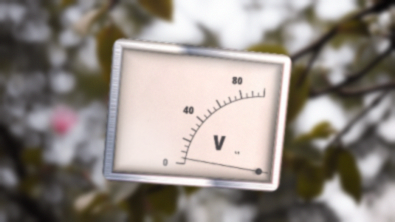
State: 5 V
